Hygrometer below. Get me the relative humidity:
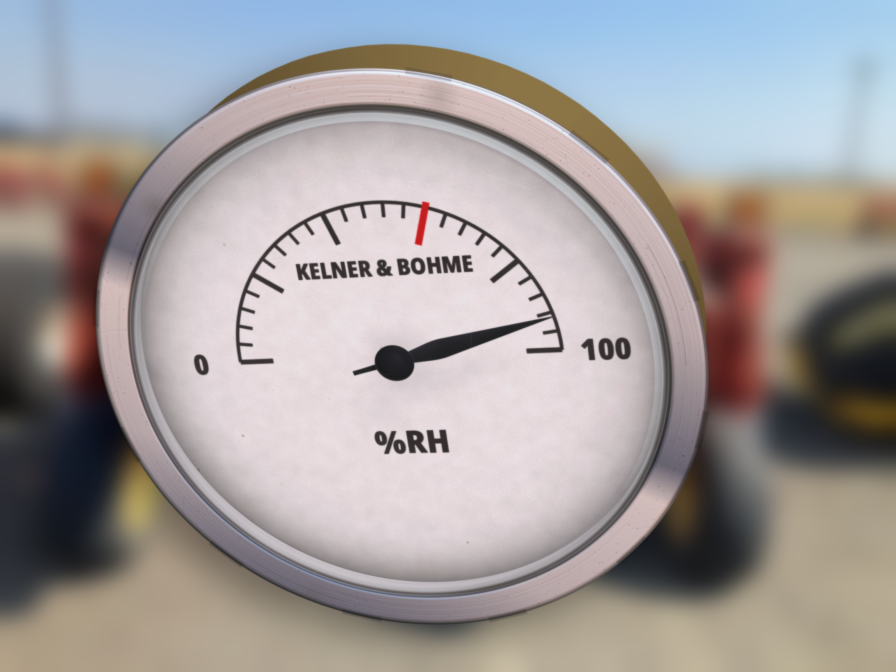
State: 92 %
